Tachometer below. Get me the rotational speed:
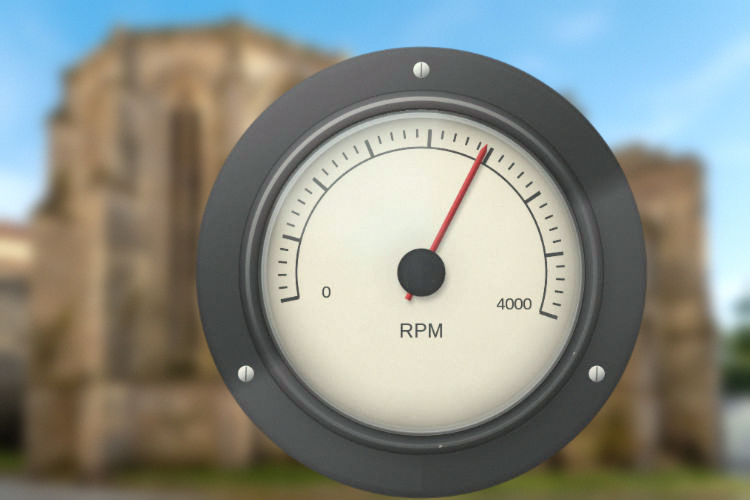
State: 2450 rpm
